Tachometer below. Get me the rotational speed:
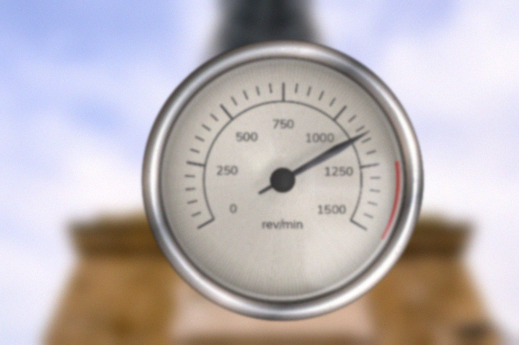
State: 1125 rpm
